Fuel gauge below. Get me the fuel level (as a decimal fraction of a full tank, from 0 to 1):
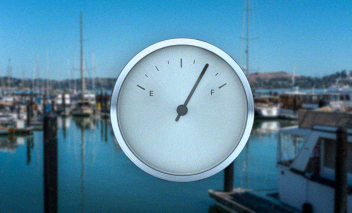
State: 0.75
